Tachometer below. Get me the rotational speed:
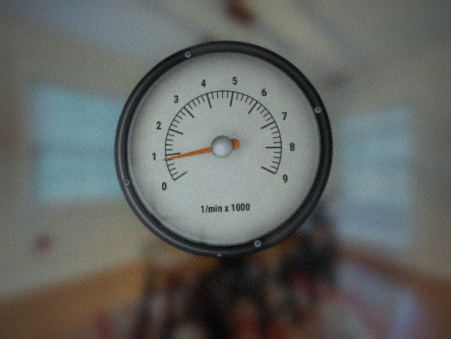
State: 800 rpm
